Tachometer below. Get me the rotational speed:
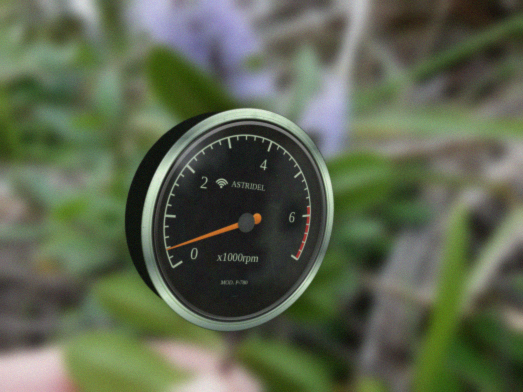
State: 400 rpm
